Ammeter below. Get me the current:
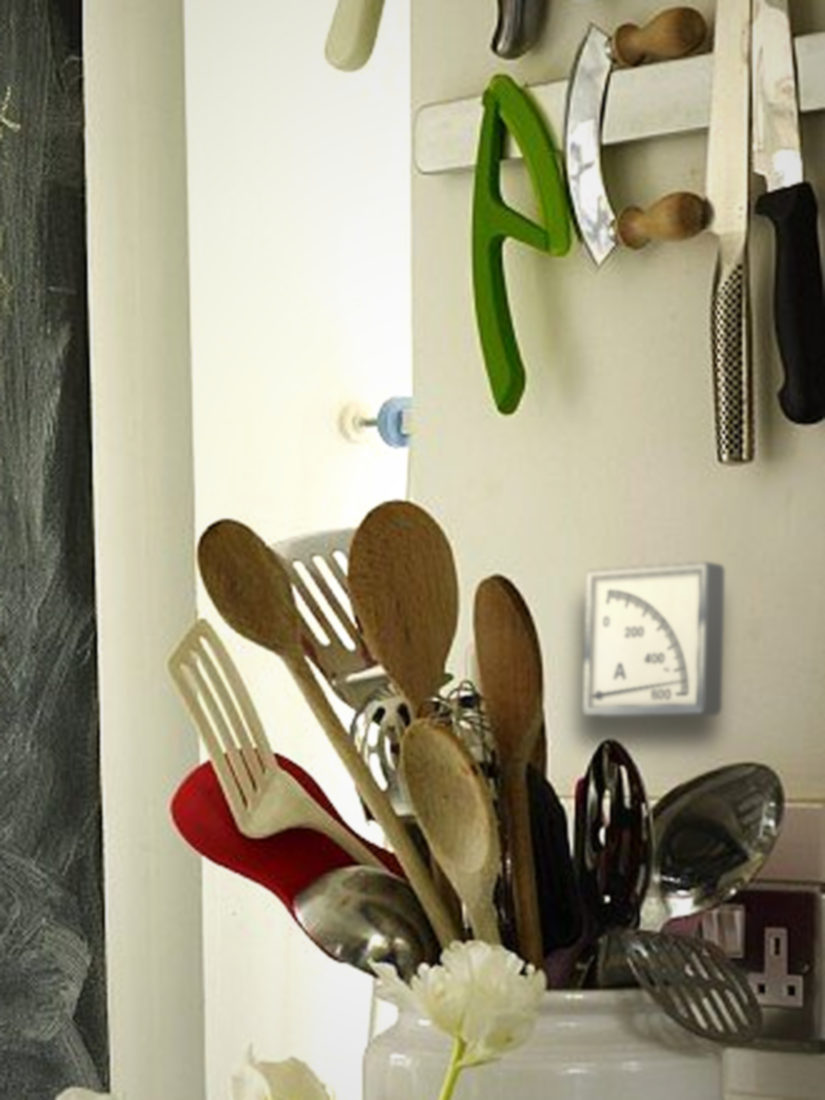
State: 550 A
